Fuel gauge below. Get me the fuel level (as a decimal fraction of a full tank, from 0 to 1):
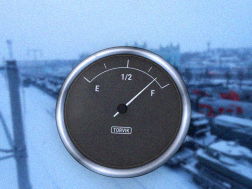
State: 0.875
